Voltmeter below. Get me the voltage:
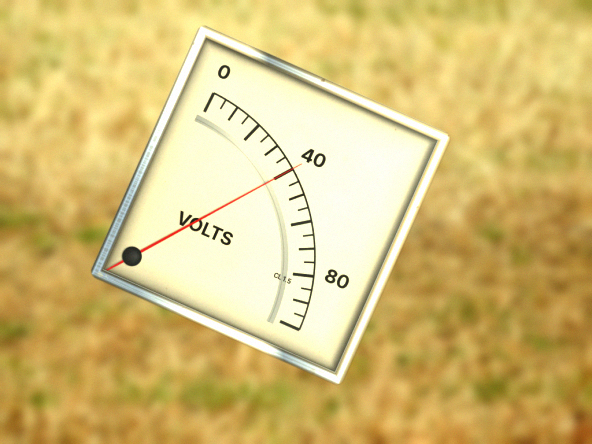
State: 40 V
